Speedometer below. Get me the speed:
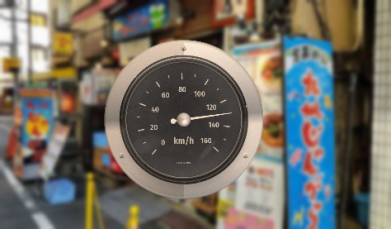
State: 130 km/h
